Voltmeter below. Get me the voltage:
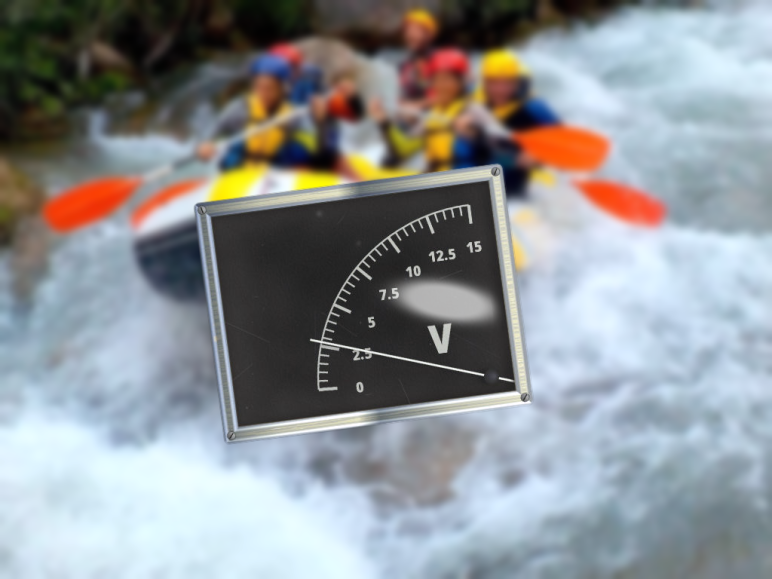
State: 2.75 V
